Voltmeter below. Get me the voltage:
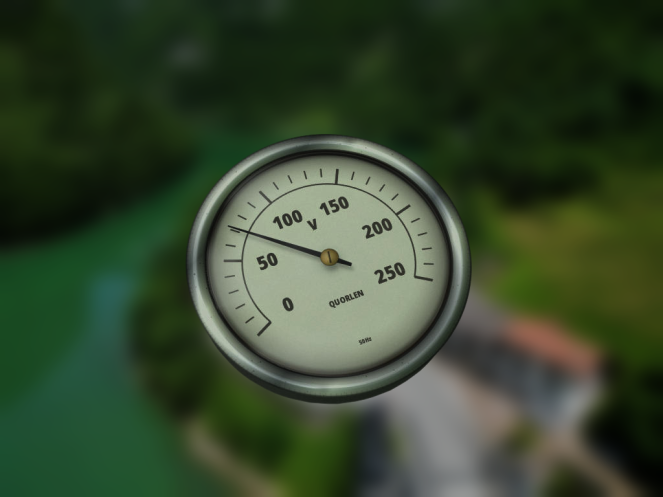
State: 70 V
